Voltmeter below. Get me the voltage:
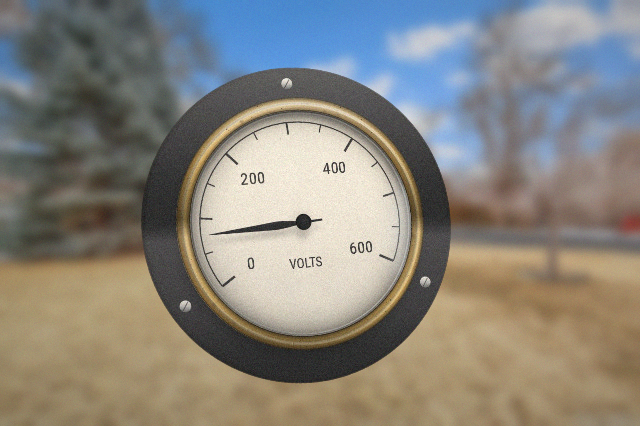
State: 75 V
